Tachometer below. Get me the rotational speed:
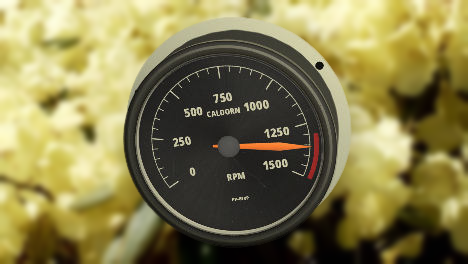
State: 1350 rpm
